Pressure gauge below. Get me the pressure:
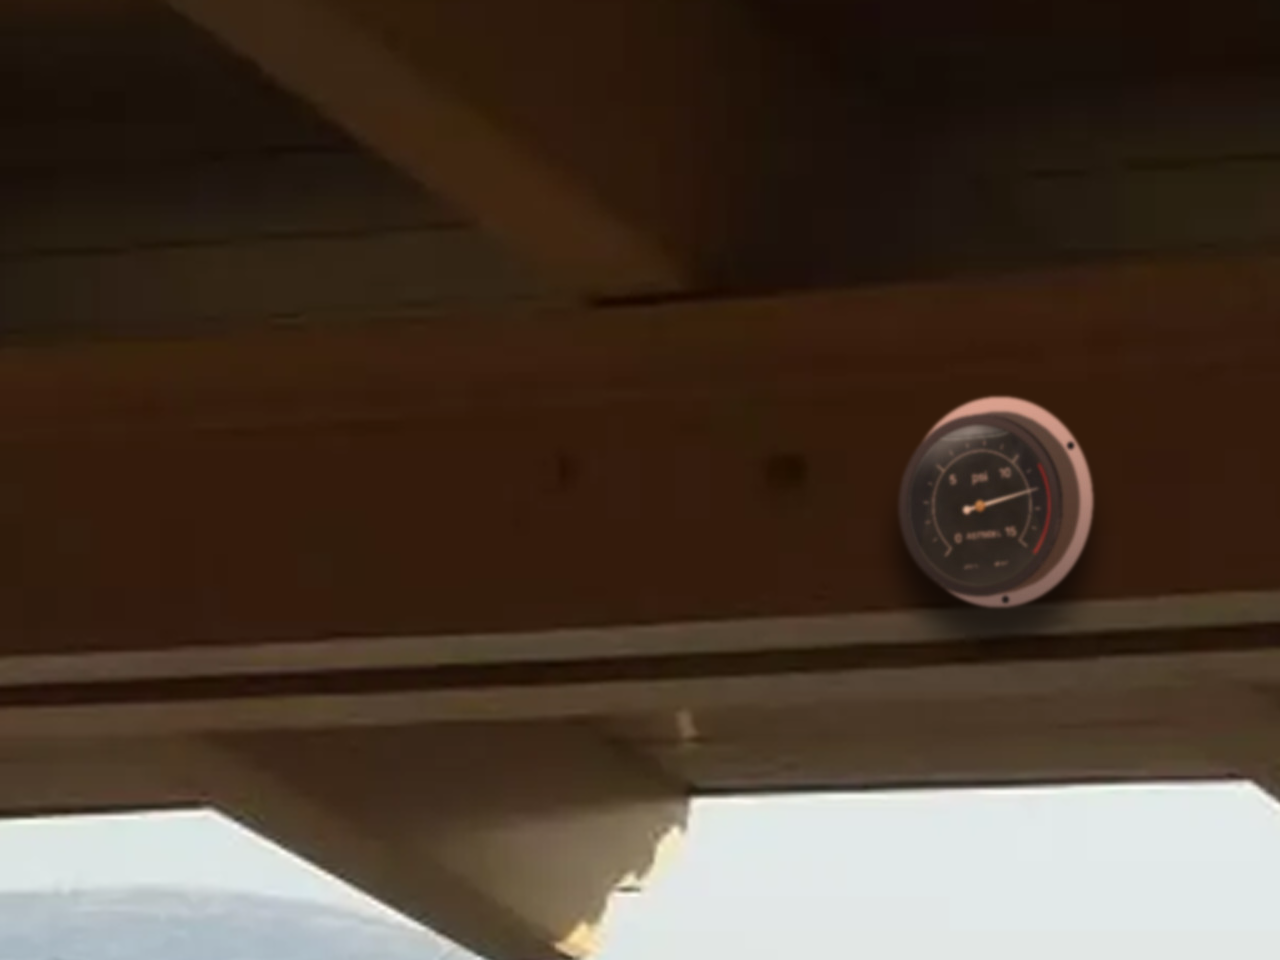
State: 12 psi
